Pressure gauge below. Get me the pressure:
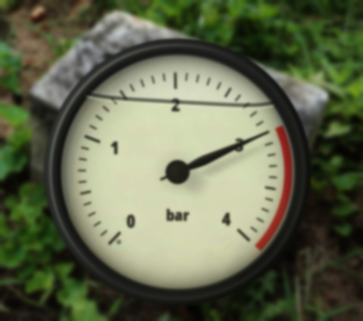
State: 3 bar
